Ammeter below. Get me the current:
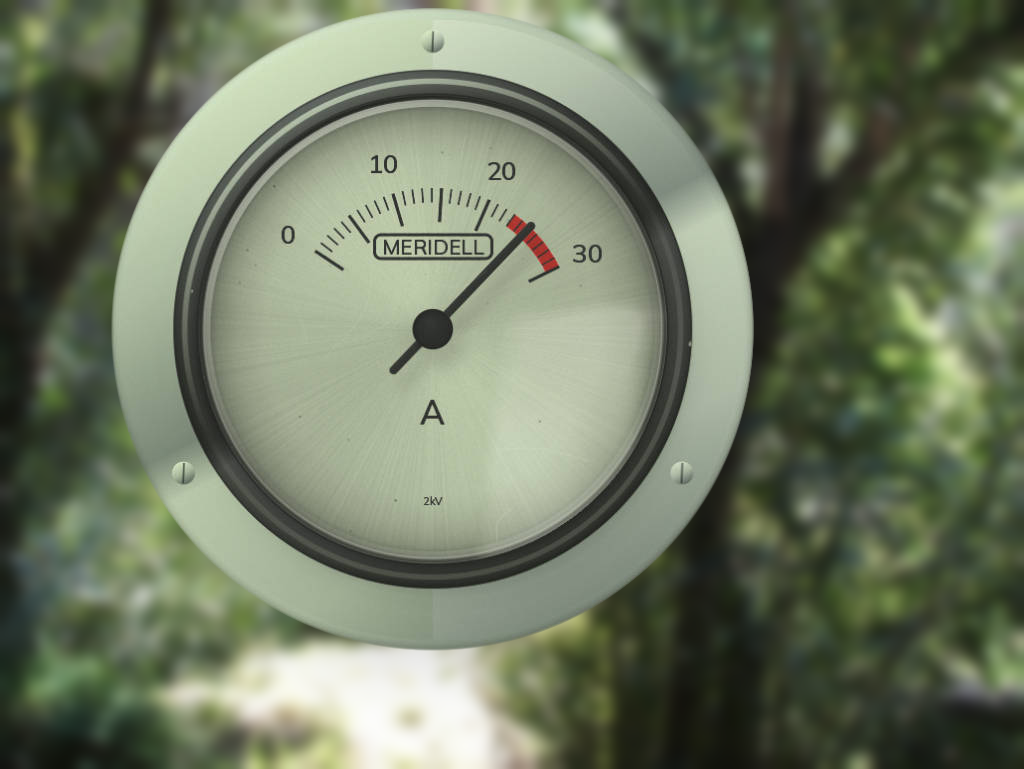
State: 25 A
